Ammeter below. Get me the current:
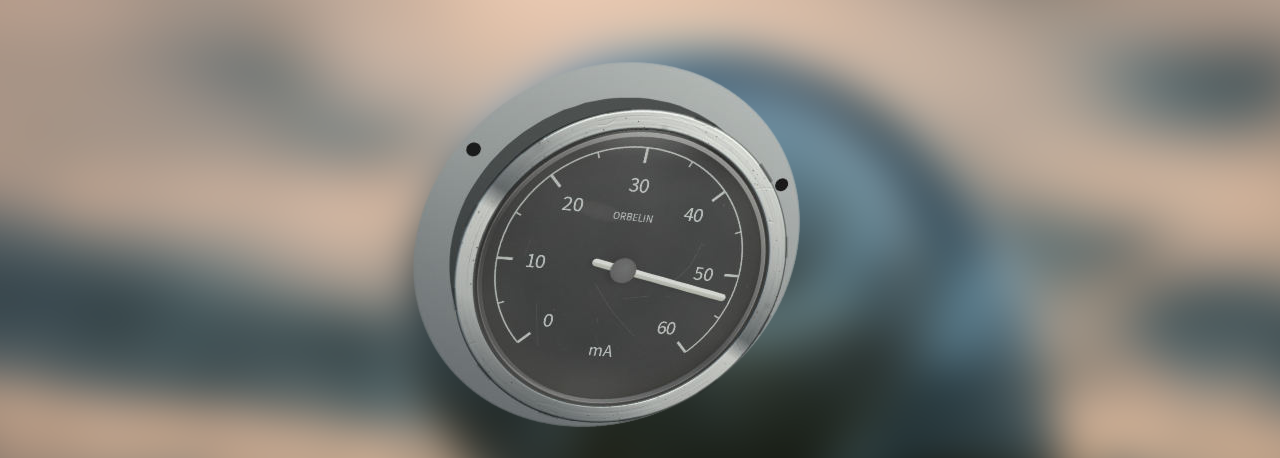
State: 52.5 mA
